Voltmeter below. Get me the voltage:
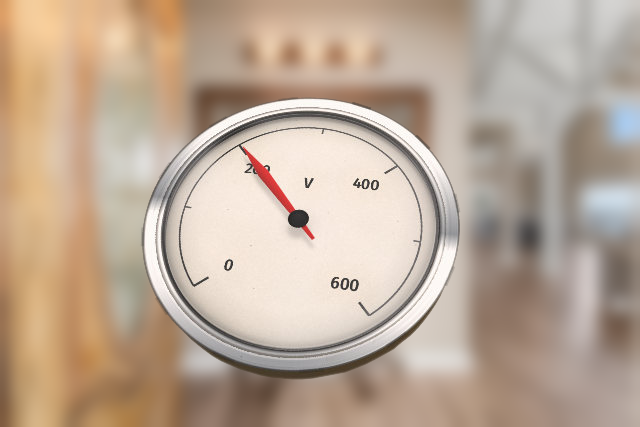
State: 200 V
